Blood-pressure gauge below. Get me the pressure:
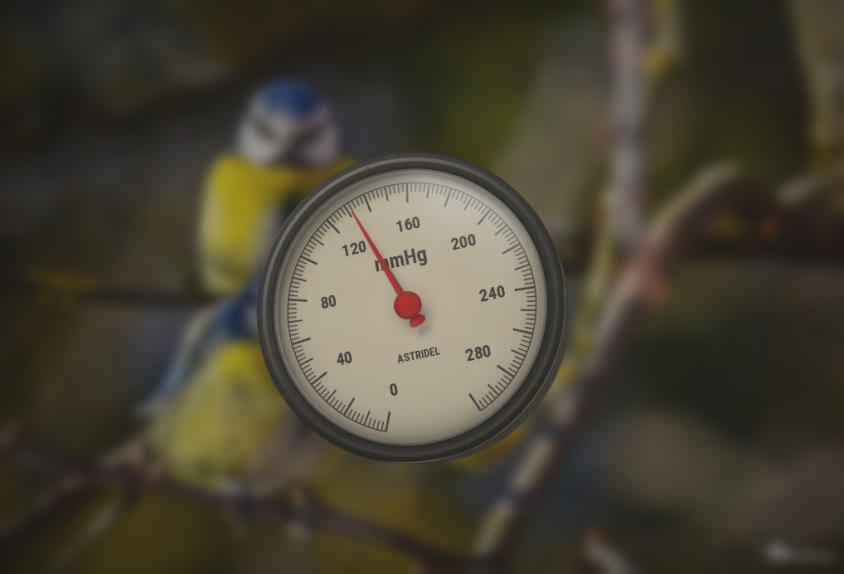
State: 132 mmHg
